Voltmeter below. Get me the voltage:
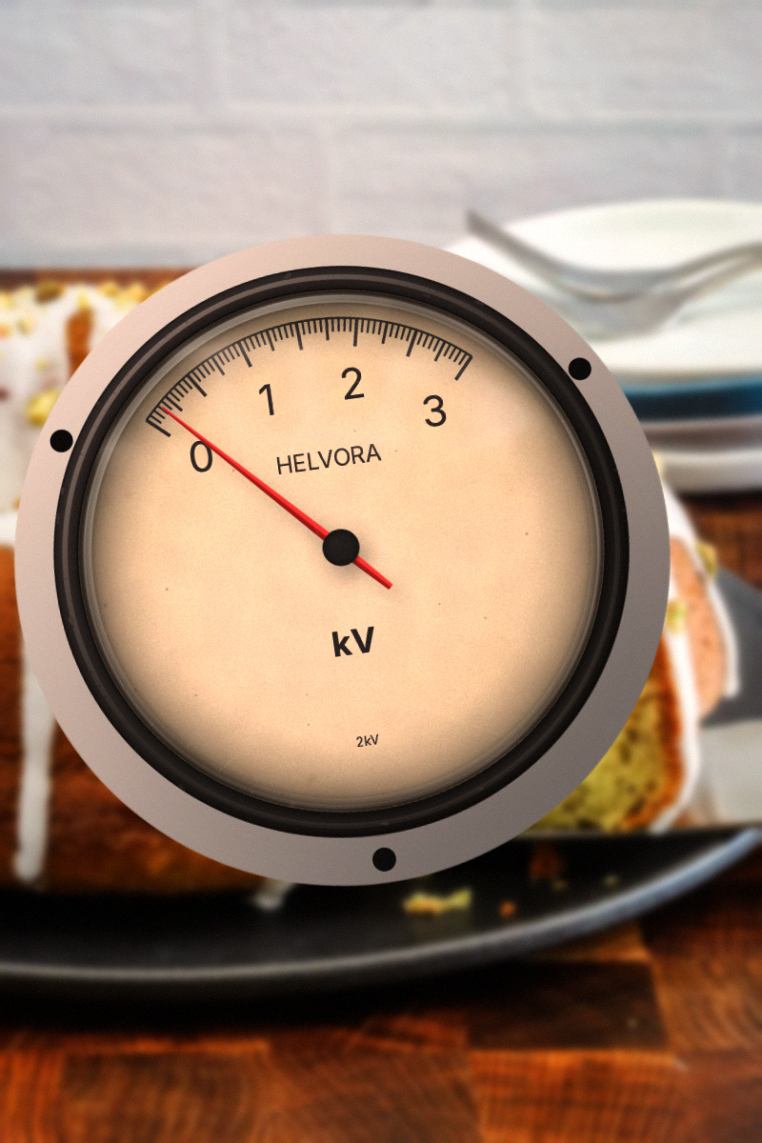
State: 0.15 kV
